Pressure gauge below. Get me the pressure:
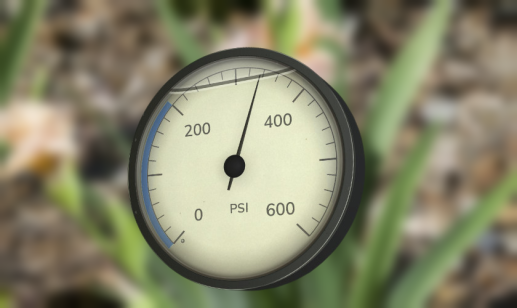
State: 340 psi
